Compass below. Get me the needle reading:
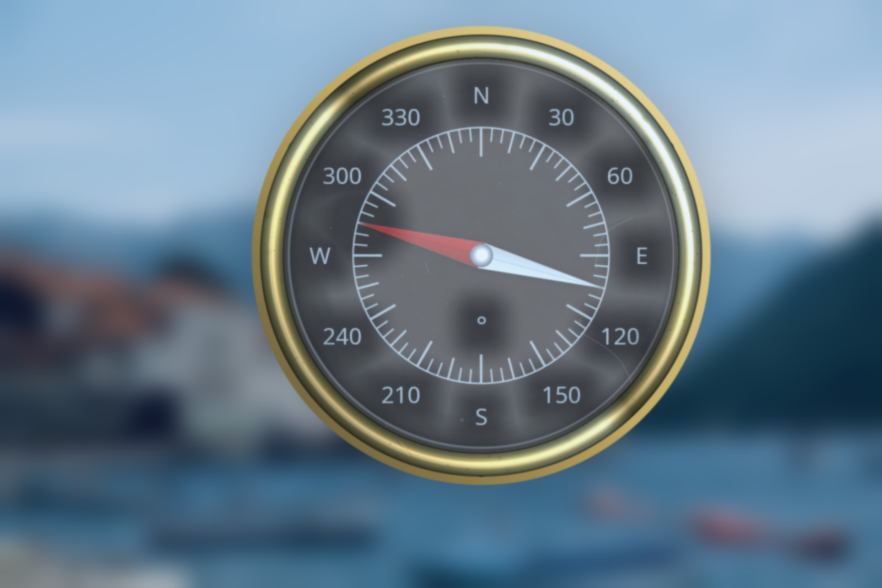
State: 285 °
